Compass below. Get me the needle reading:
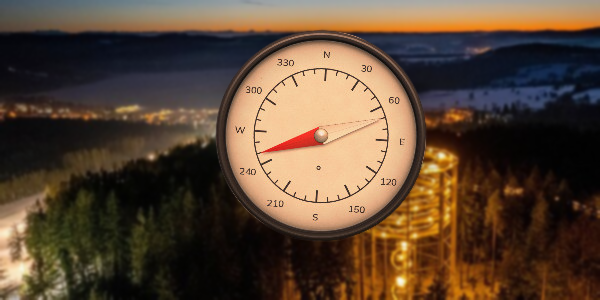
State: 250 °
